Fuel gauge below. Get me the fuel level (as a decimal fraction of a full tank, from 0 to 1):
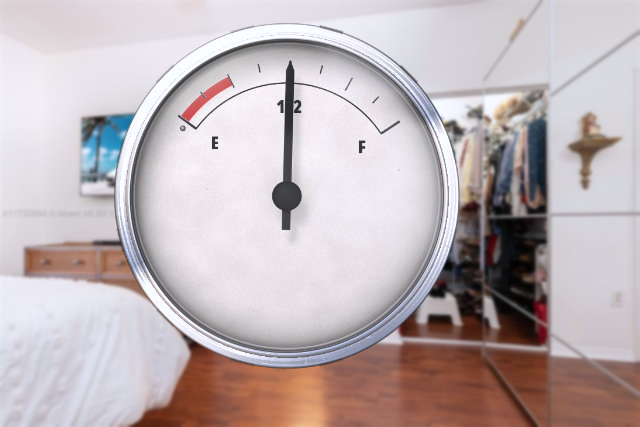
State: 0.5
